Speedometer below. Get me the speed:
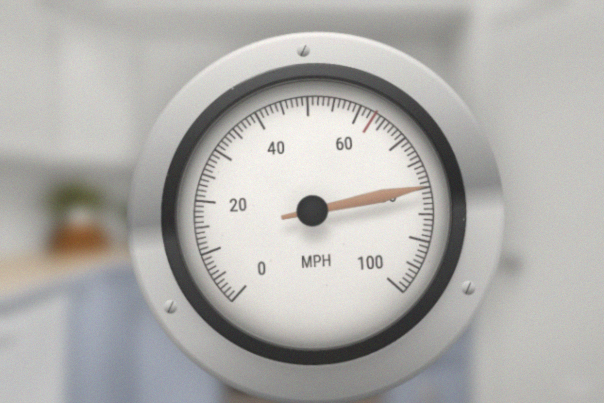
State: 80 mph
